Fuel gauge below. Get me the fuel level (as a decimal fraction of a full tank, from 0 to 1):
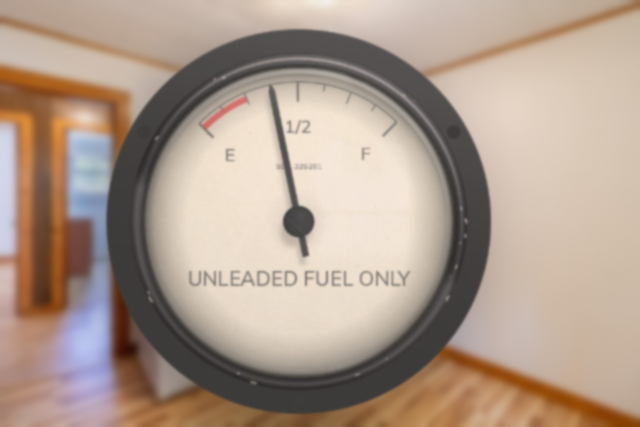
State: 0.375
